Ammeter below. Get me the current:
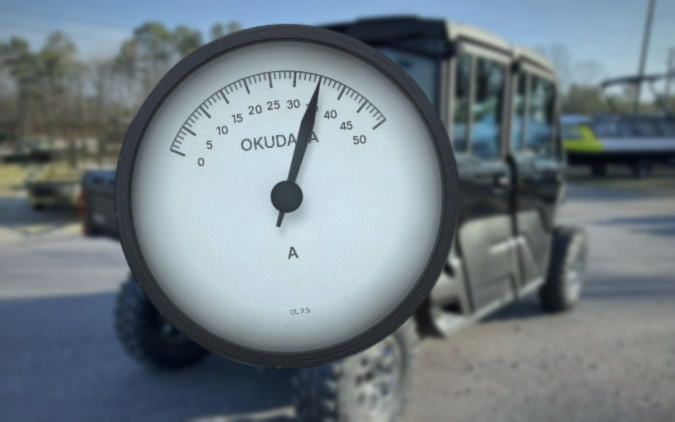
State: 35 A
